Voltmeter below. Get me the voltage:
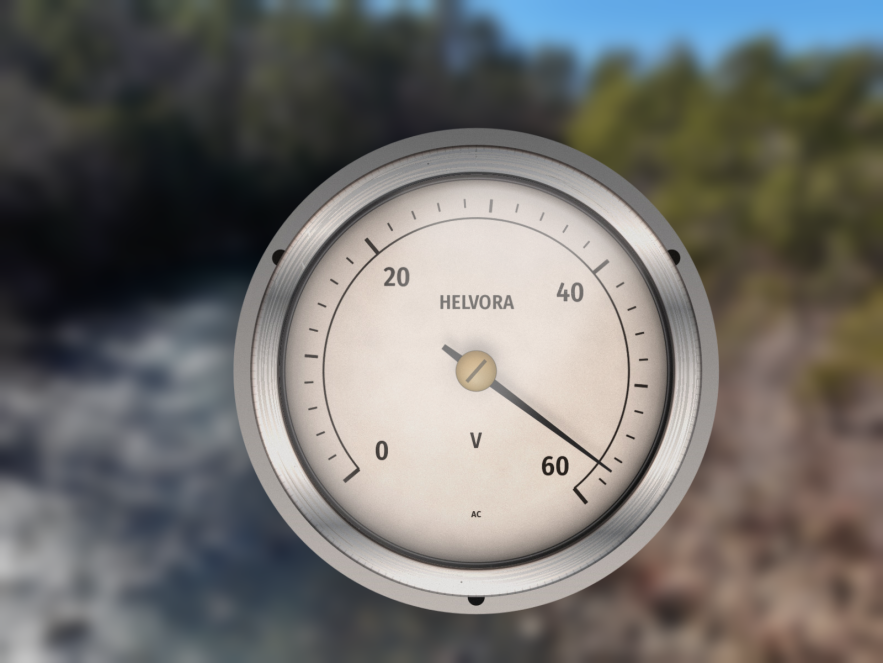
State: 57 V
